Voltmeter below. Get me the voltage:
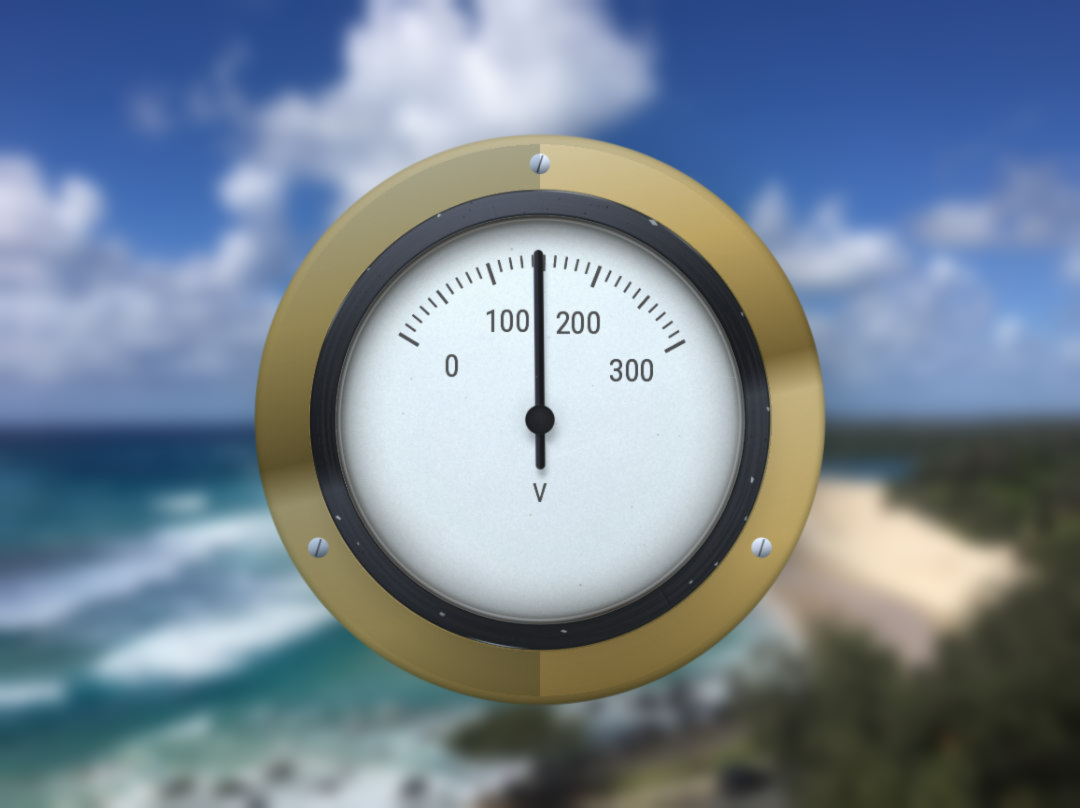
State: 145 V
